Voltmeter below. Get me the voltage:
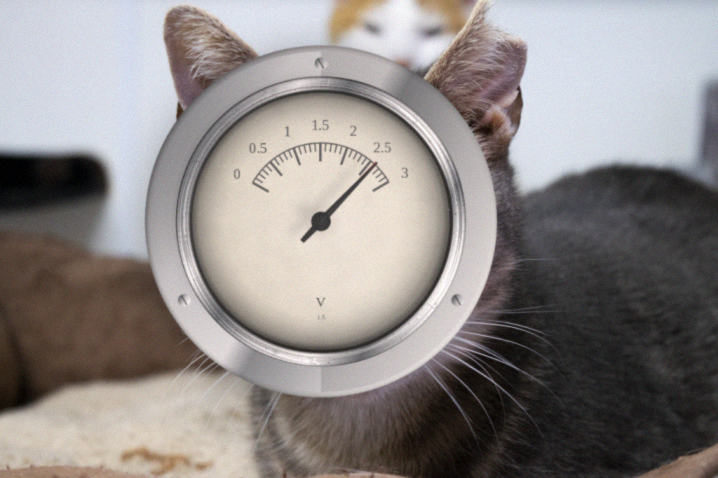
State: 2.6 V
